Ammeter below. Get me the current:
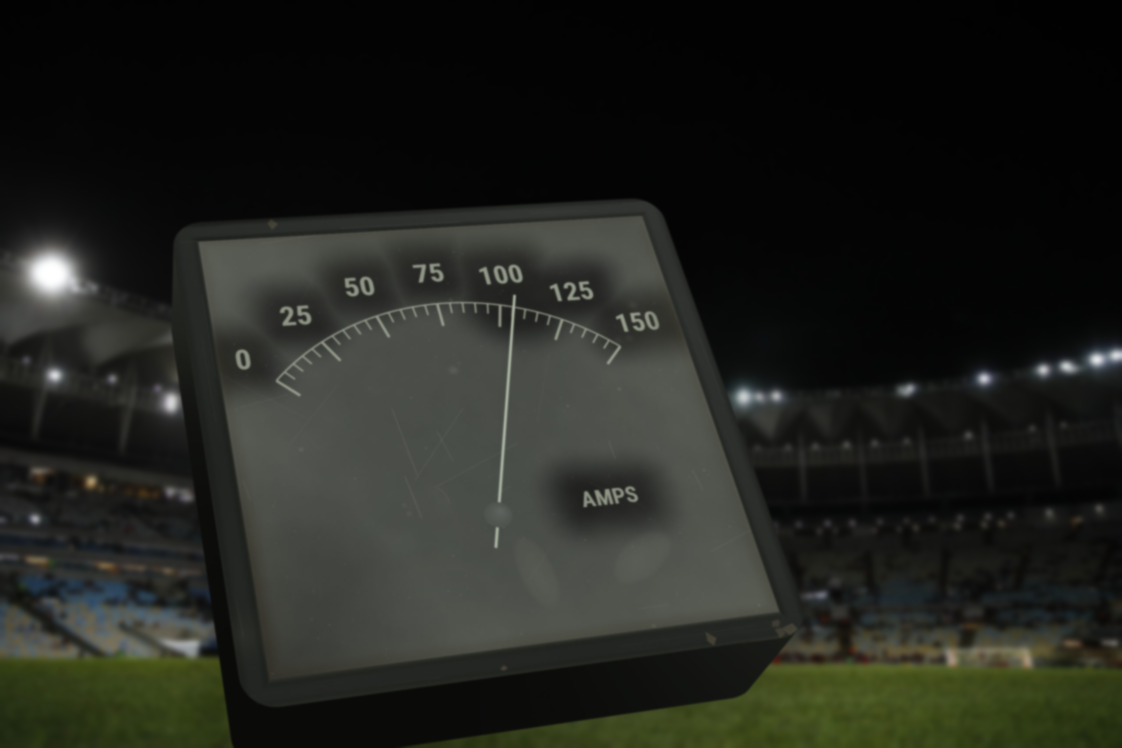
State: 105 A
